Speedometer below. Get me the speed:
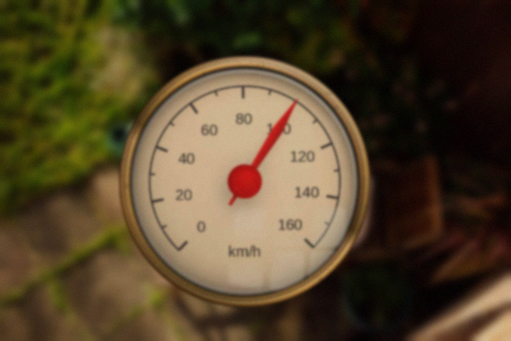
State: 100 km/h
